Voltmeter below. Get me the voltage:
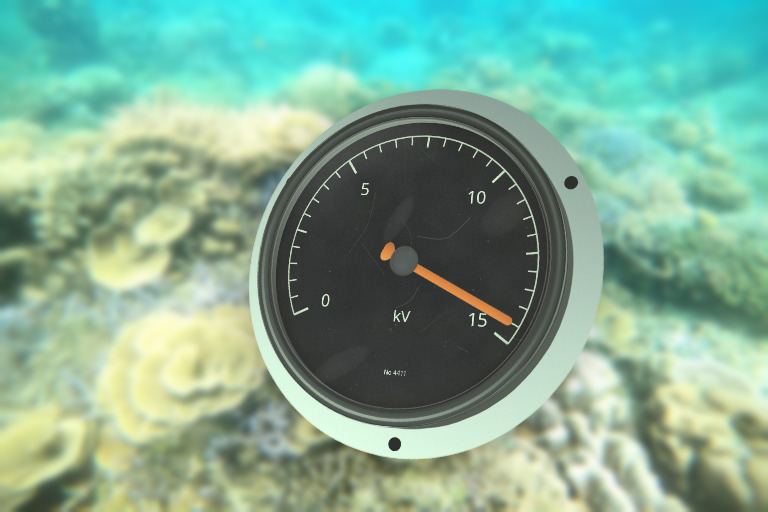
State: 14.5 kV
